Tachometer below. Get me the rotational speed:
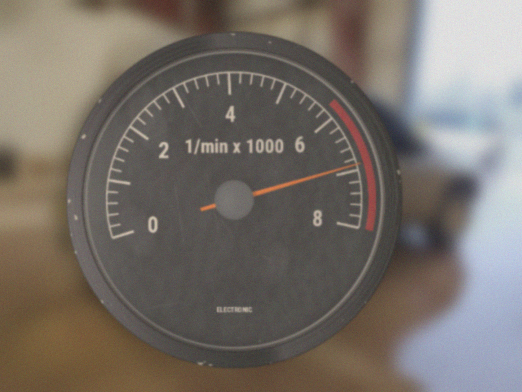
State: 6900 rpm
